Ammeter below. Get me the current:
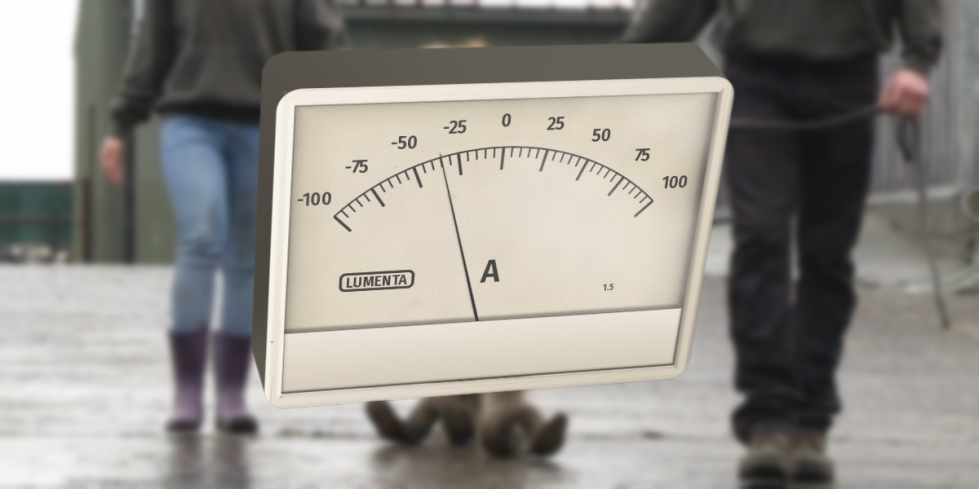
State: -35 A
